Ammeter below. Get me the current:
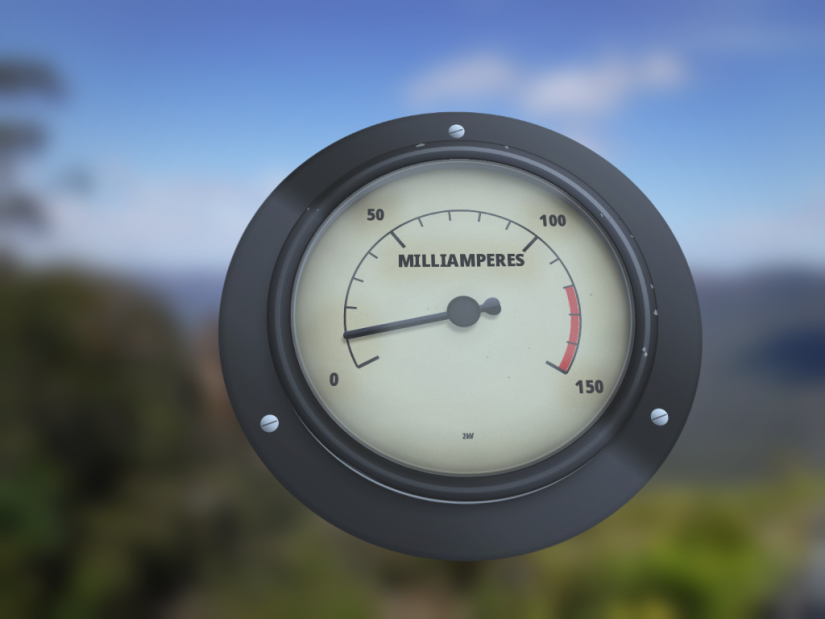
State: 10 mA
